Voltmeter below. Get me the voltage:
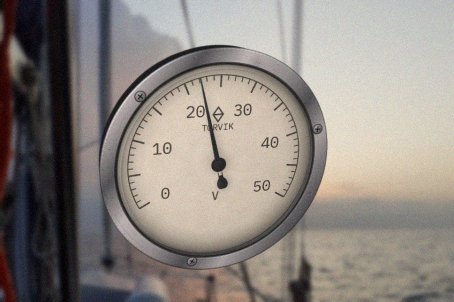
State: 22 V
